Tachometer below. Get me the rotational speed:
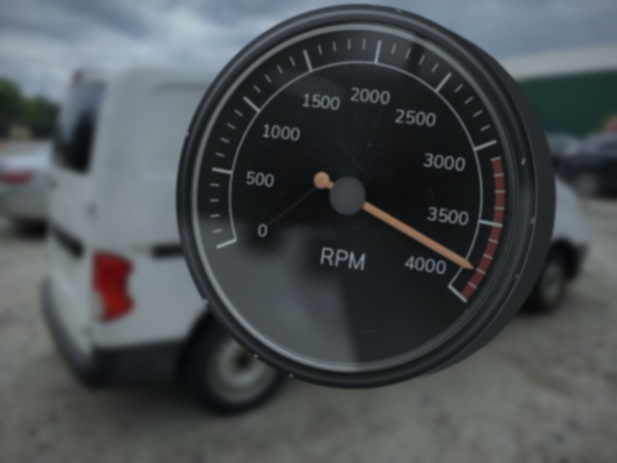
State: 3800 rpm
